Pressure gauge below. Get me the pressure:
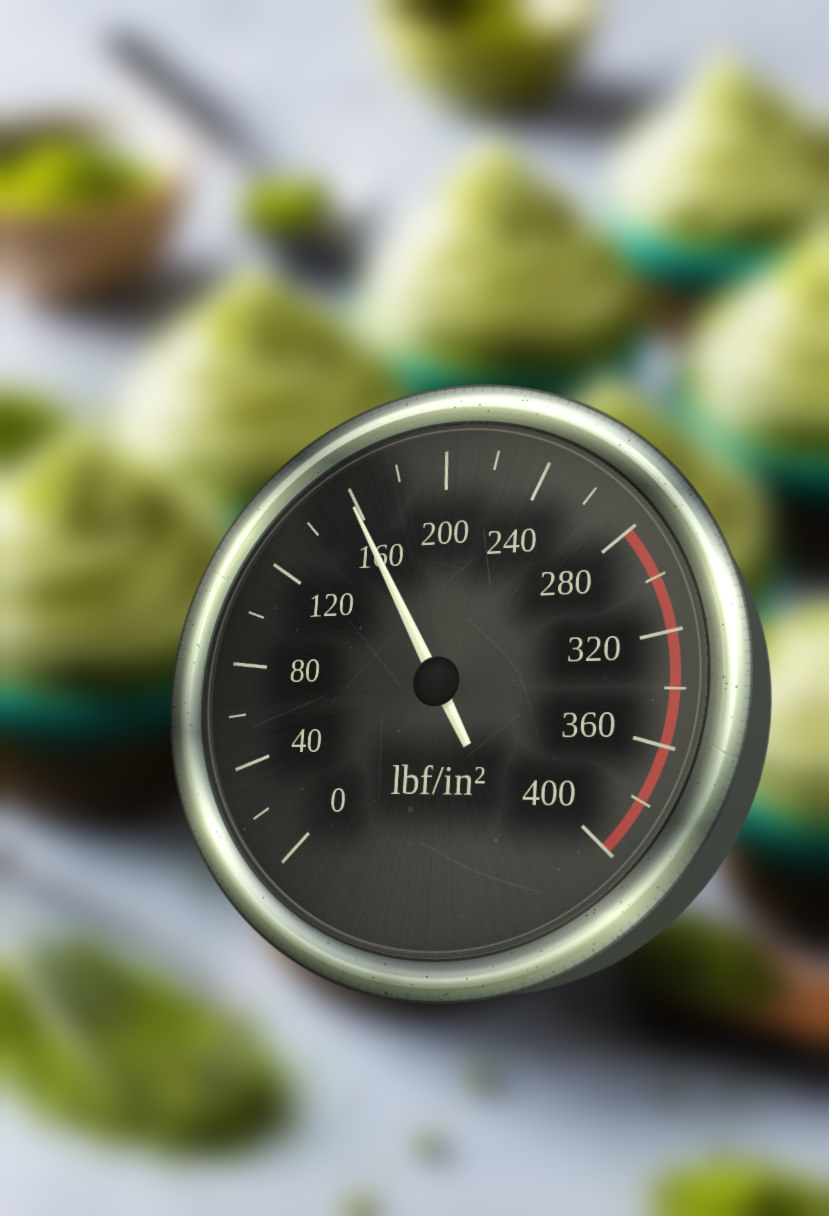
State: 160 psi
